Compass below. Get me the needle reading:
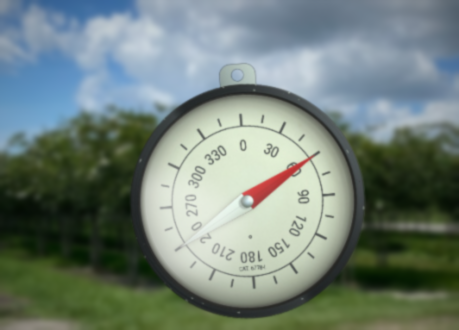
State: 60 °
